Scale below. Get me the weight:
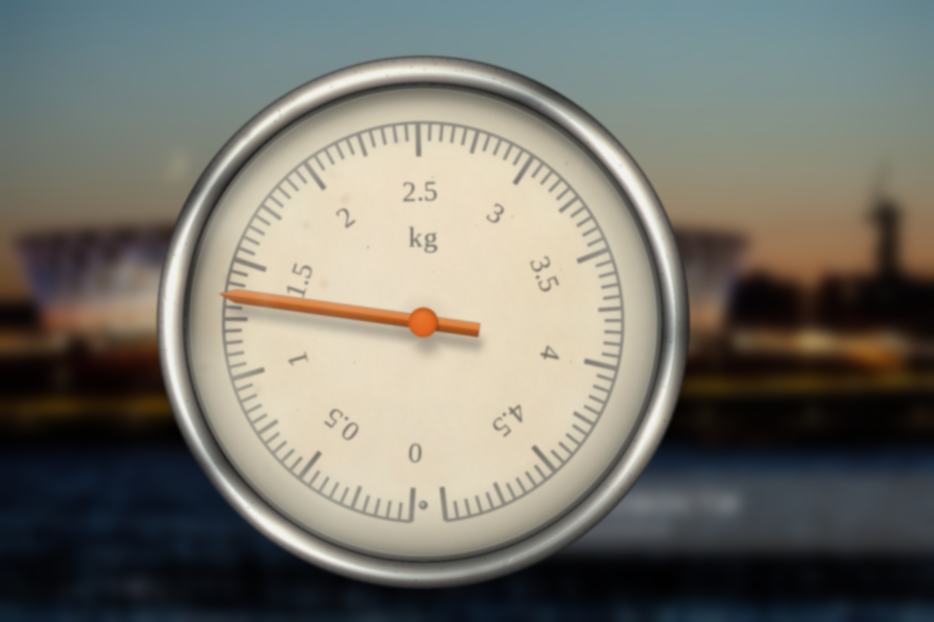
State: 1.35 kg
